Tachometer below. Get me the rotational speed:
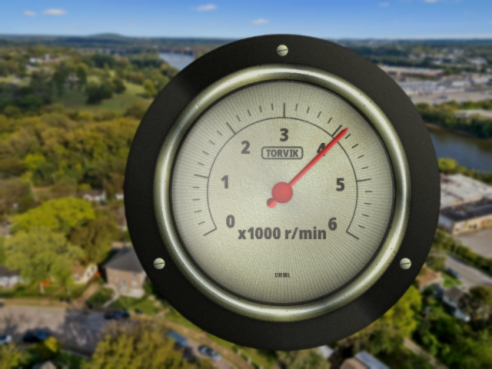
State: 4100 rpm
